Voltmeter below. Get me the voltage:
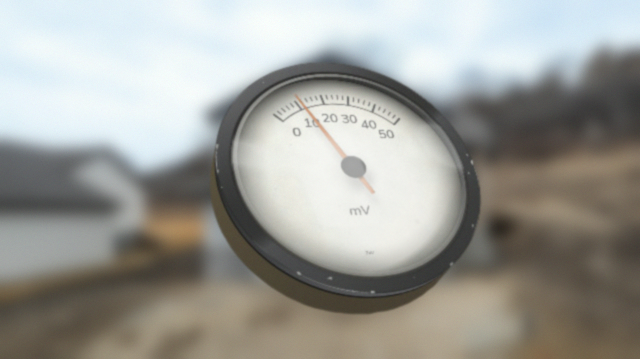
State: 10 mV
